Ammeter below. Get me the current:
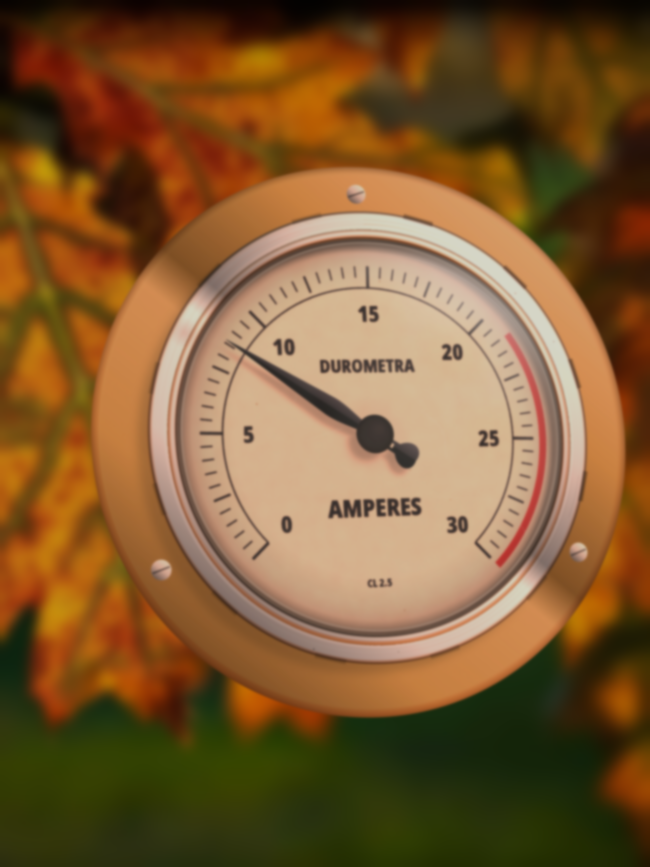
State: 8.5 A
